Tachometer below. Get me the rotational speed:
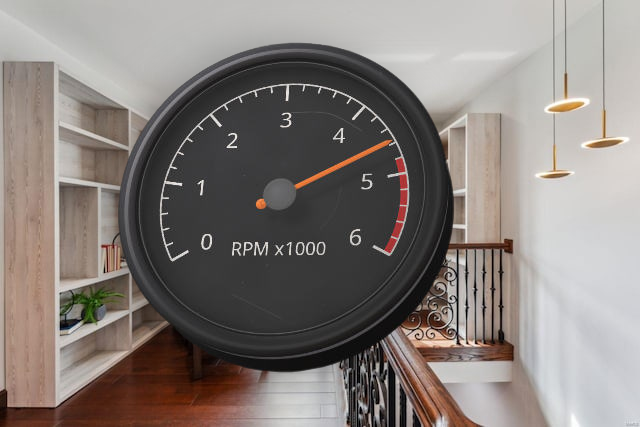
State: 4600 rpm
